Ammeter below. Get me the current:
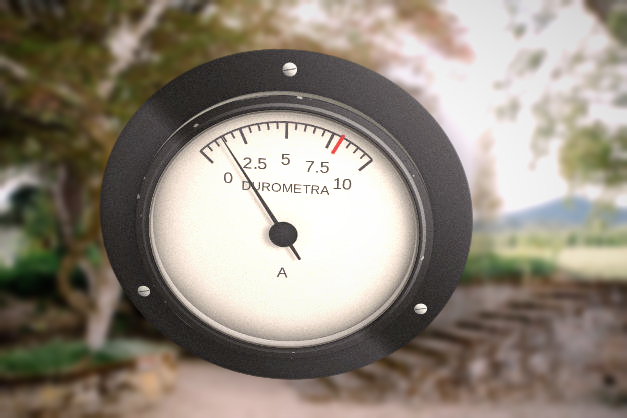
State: 1.5 A
